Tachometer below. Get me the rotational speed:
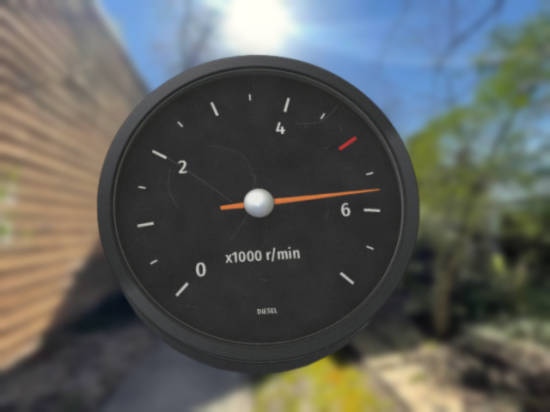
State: 5750 rpm
